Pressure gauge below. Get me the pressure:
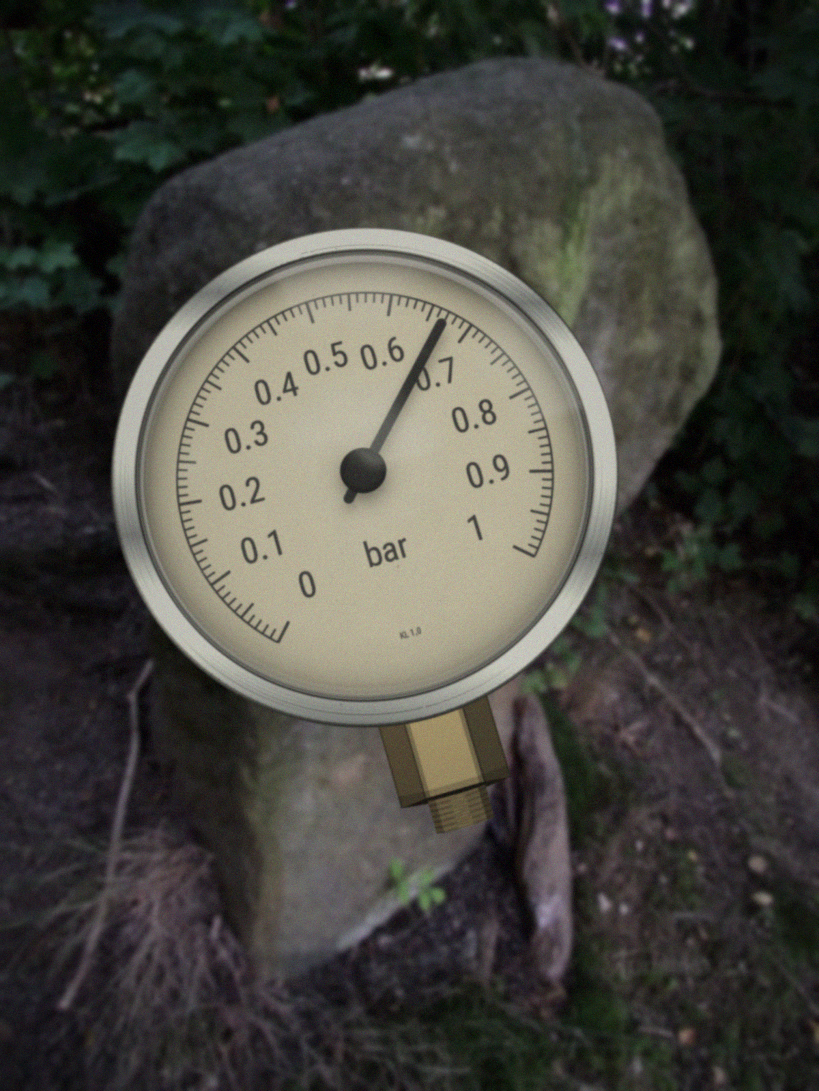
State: 0.67 bar
